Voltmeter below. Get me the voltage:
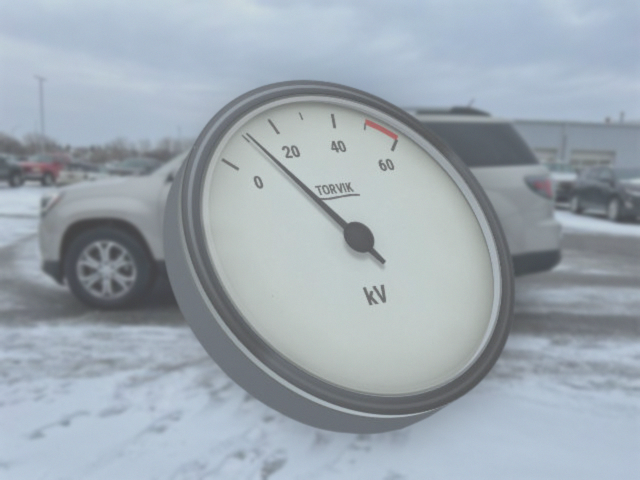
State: 10 kV
